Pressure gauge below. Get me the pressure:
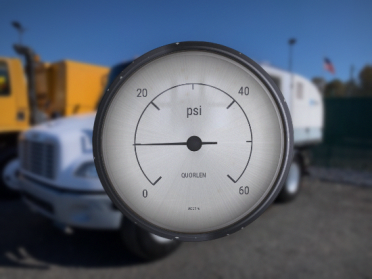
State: 10 psi
